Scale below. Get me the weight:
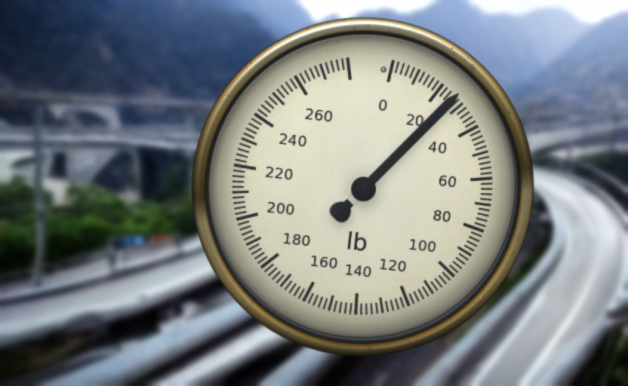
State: 26 lb
